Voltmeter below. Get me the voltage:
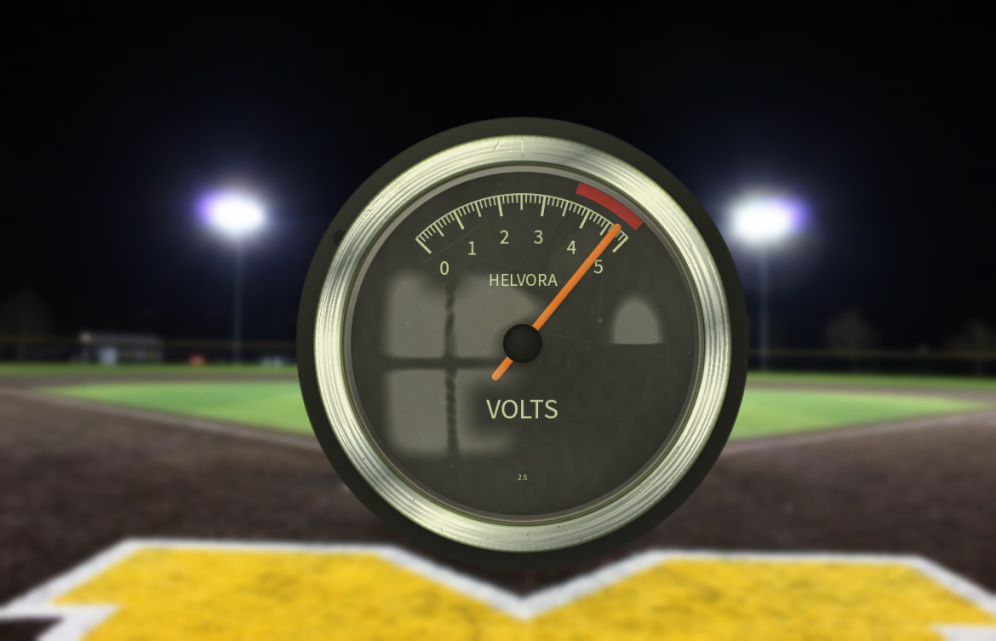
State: 4.7 V
